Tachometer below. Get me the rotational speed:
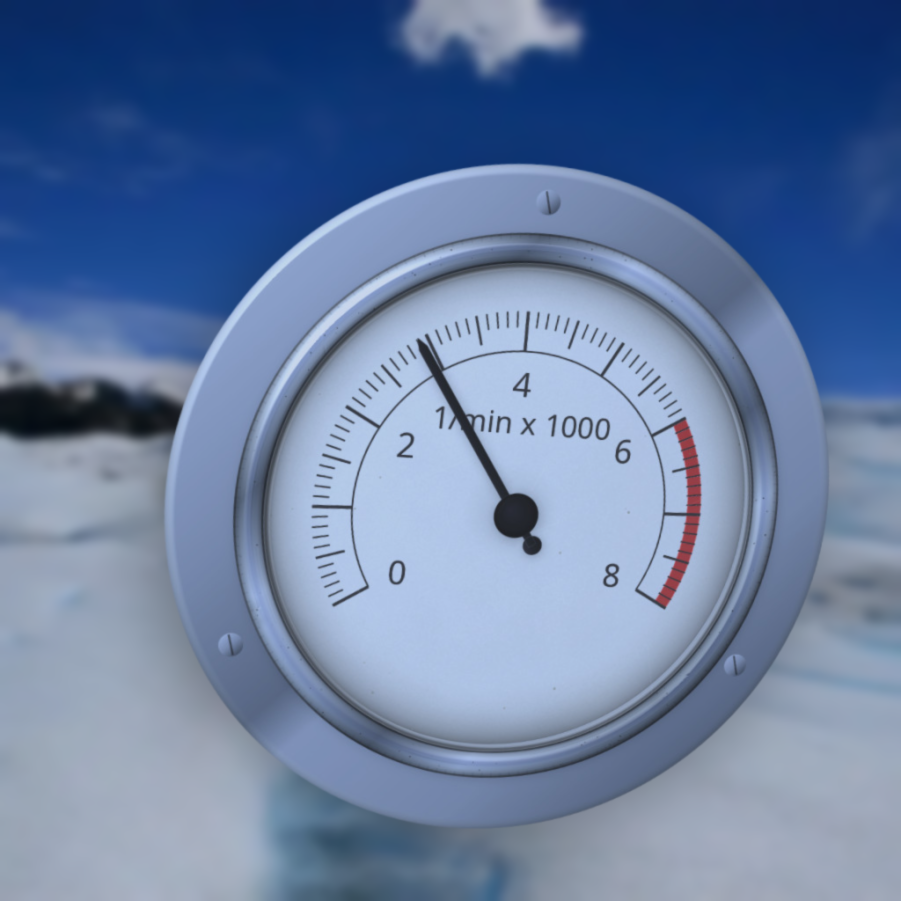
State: 2900 rpm
